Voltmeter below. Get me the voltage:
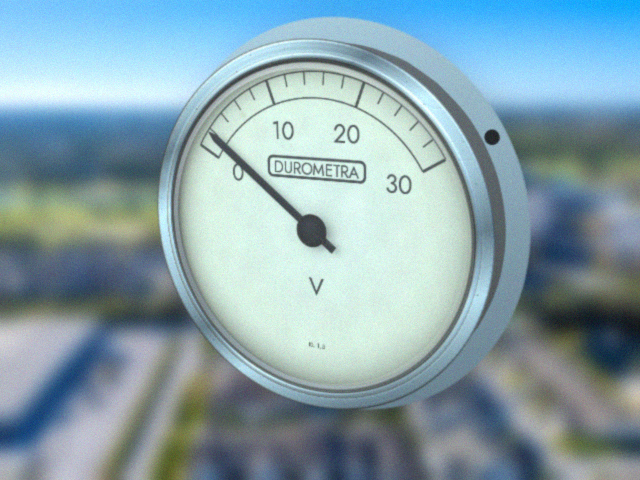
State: 2 V
